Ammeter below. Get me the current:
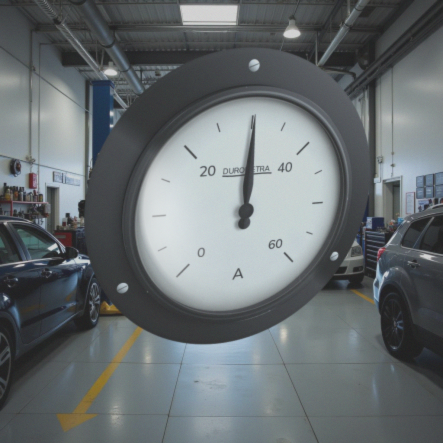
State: 30 A
